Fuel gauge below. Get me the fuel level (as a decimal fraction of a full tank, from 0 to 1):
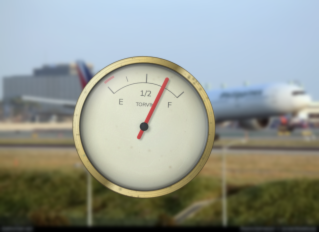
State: 0.75
